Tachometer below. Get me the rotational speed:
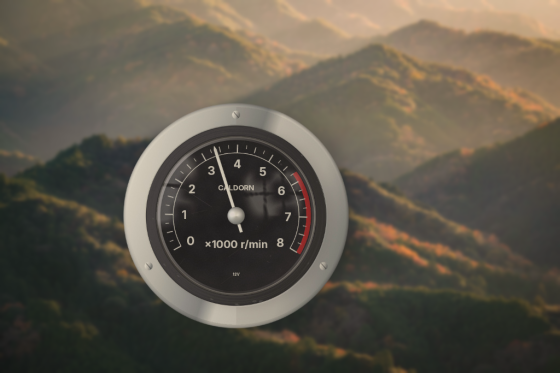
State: 3375 rpm
